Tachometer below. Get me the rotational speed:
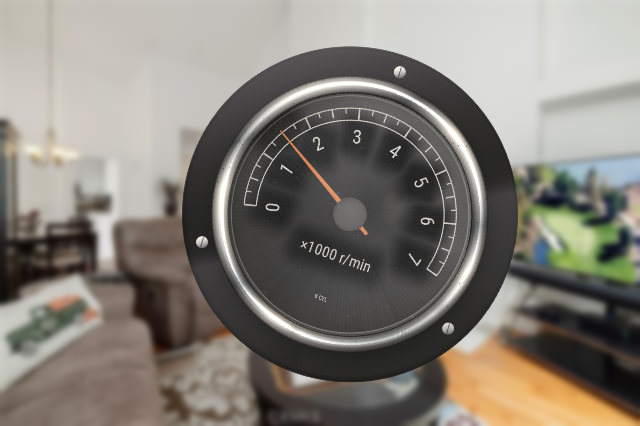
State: 1500 rpm
